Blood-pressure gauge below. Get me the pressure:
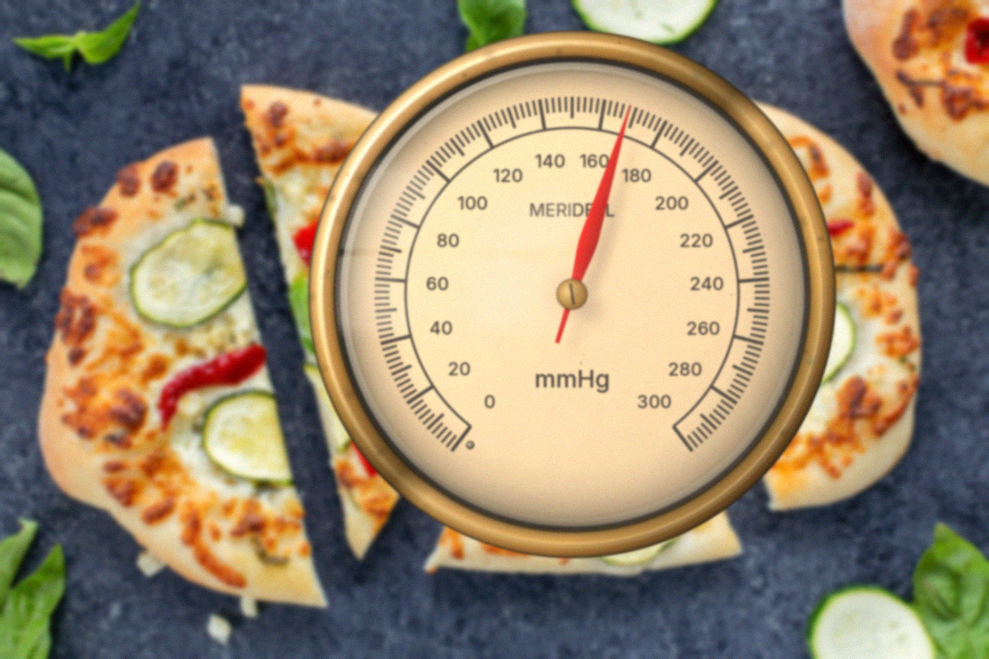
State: 168 mmHg
